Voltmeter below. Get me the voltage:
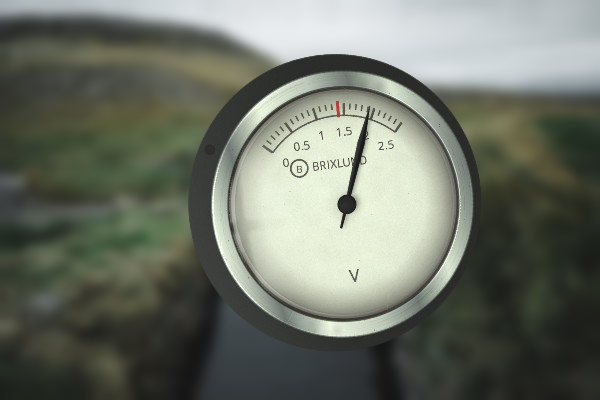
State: 1.9 V
